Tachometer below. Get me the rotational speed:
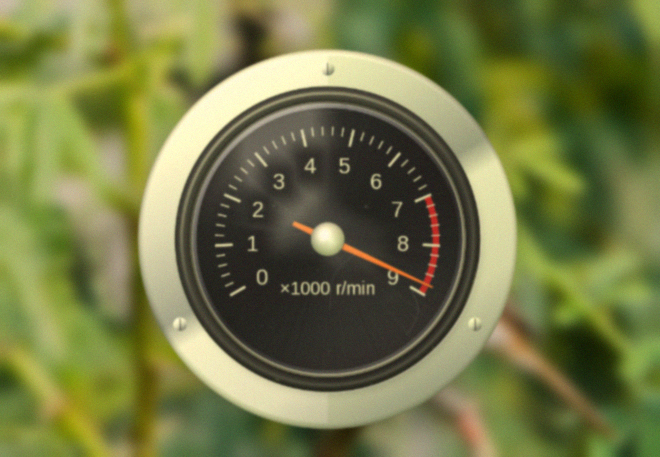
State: 8800 rpm
